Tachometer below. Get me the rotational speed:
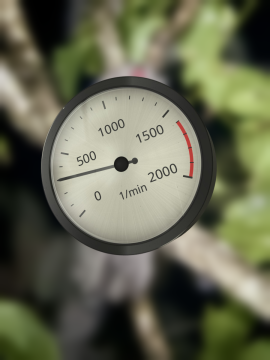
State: 300 rpm
